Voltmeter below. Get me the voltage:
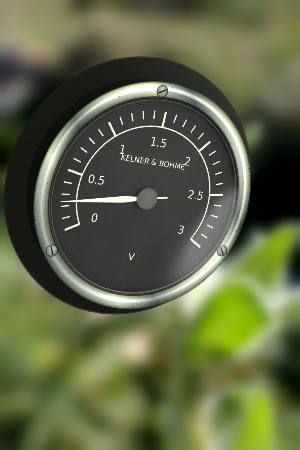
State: 0.25 V
